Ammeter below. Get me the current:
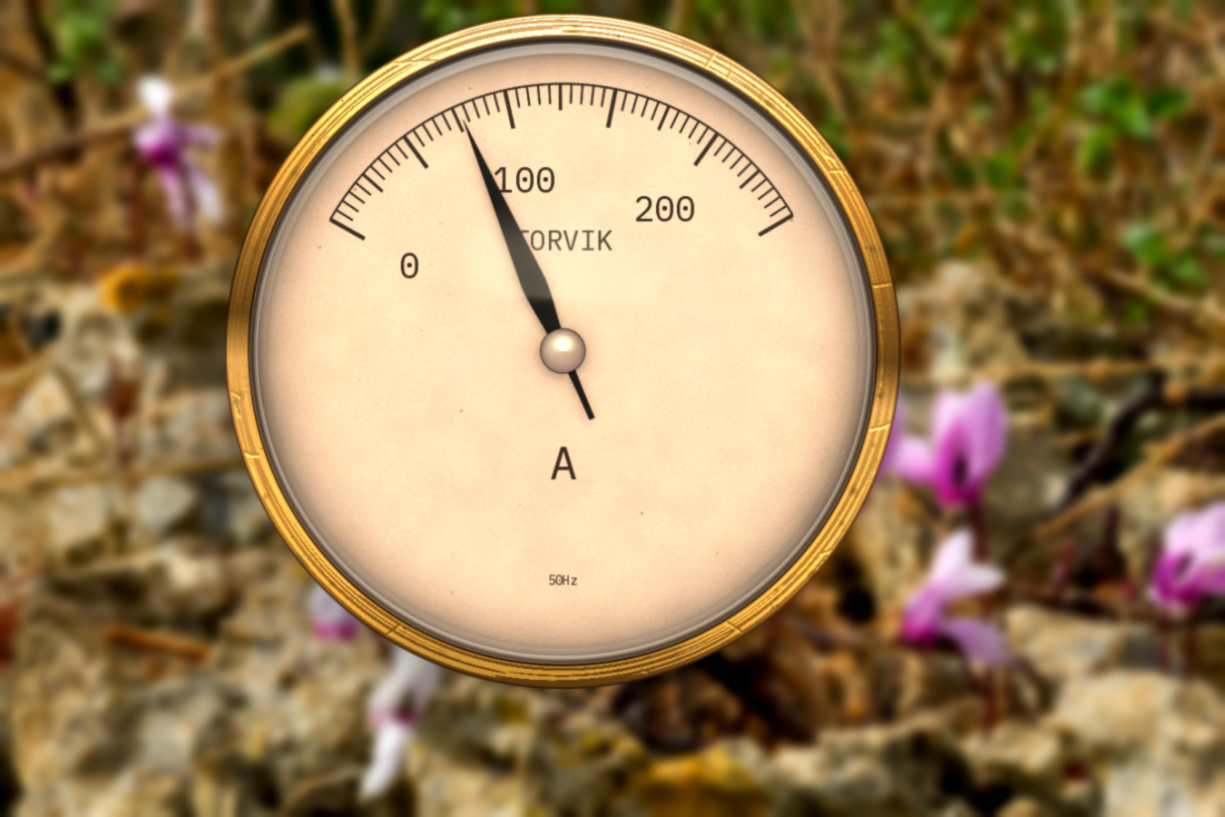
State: 77.5 A
